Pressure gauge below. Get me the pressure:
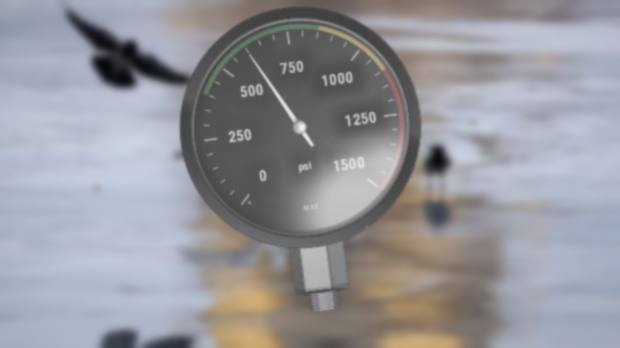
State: 600 psi
